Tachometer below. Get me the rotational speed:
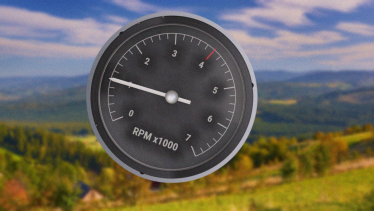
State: 1000 rpm
